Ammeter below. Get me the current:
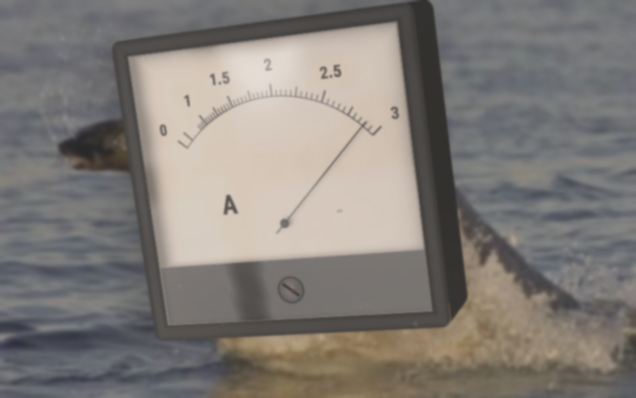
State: 2.9 A
